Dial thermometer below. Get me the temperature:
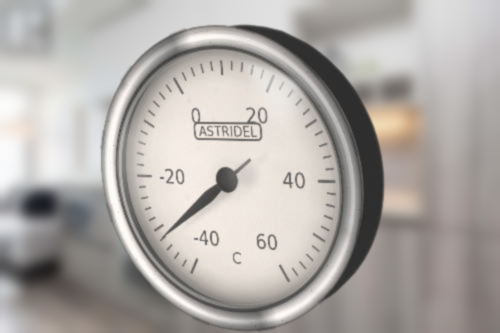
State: -32 °C
